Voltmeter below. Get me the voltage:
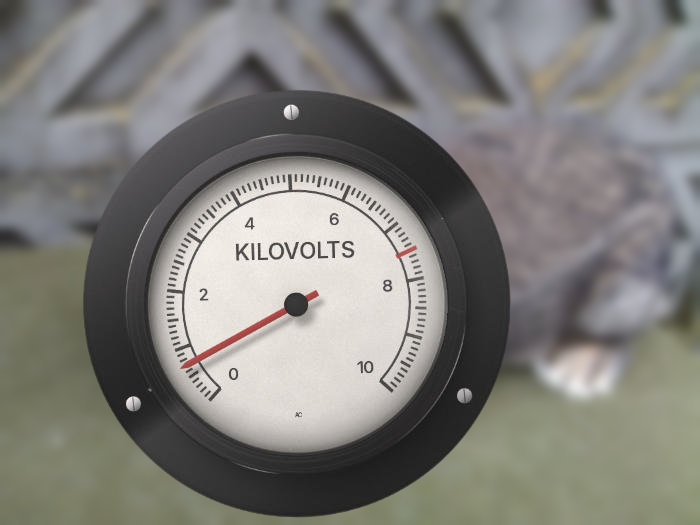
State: 0.7 kV
